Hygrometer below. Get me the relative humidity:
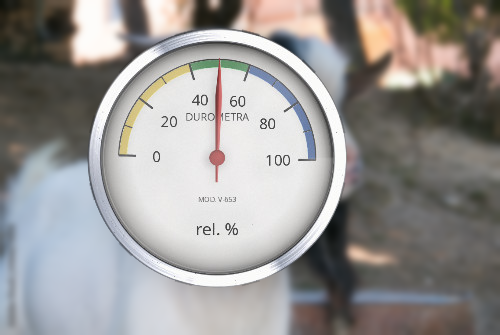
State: 50 %
